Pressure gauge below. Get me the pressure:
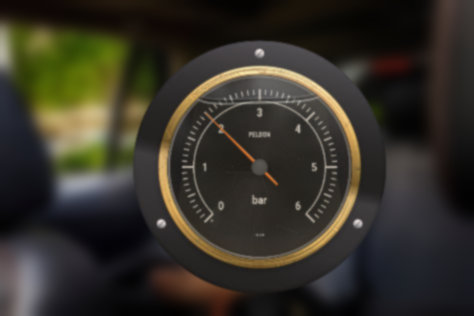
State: 2 bar
